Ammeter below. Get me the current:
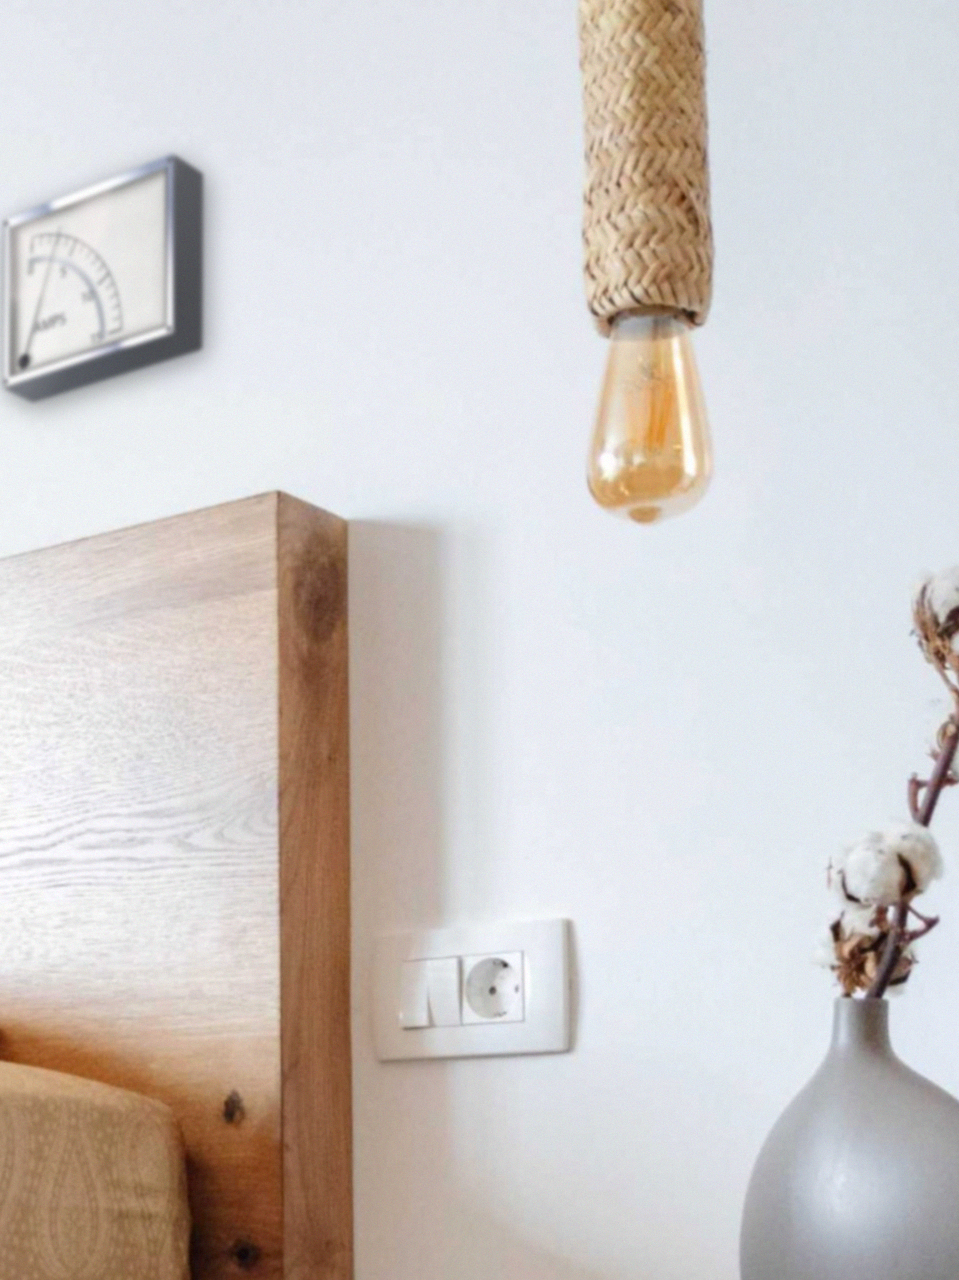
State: 3 A
